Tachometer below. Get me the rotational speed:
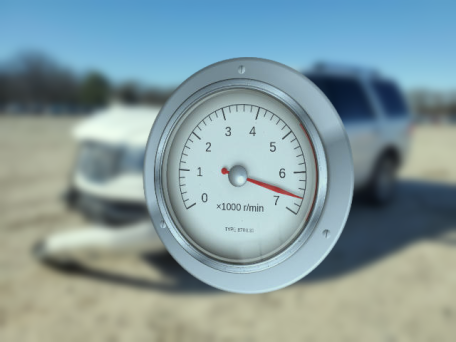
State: 6600 rpm
